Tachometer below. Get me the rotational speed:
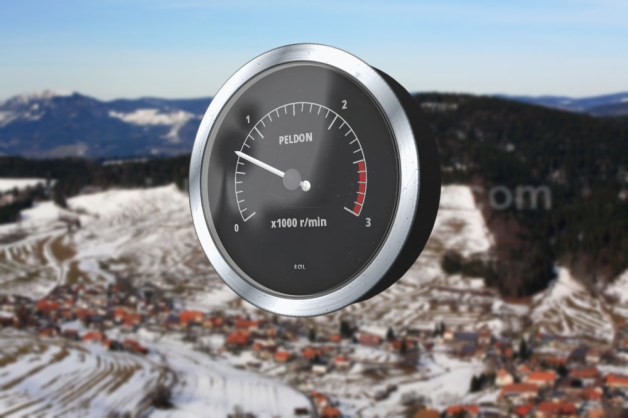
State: 700 rpm
